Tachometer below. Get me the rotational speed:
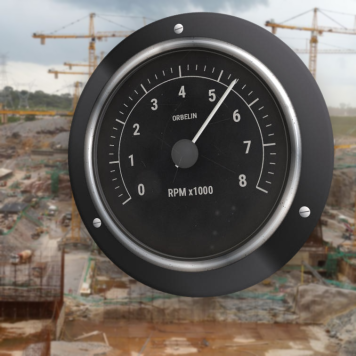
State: 5400 rpm
